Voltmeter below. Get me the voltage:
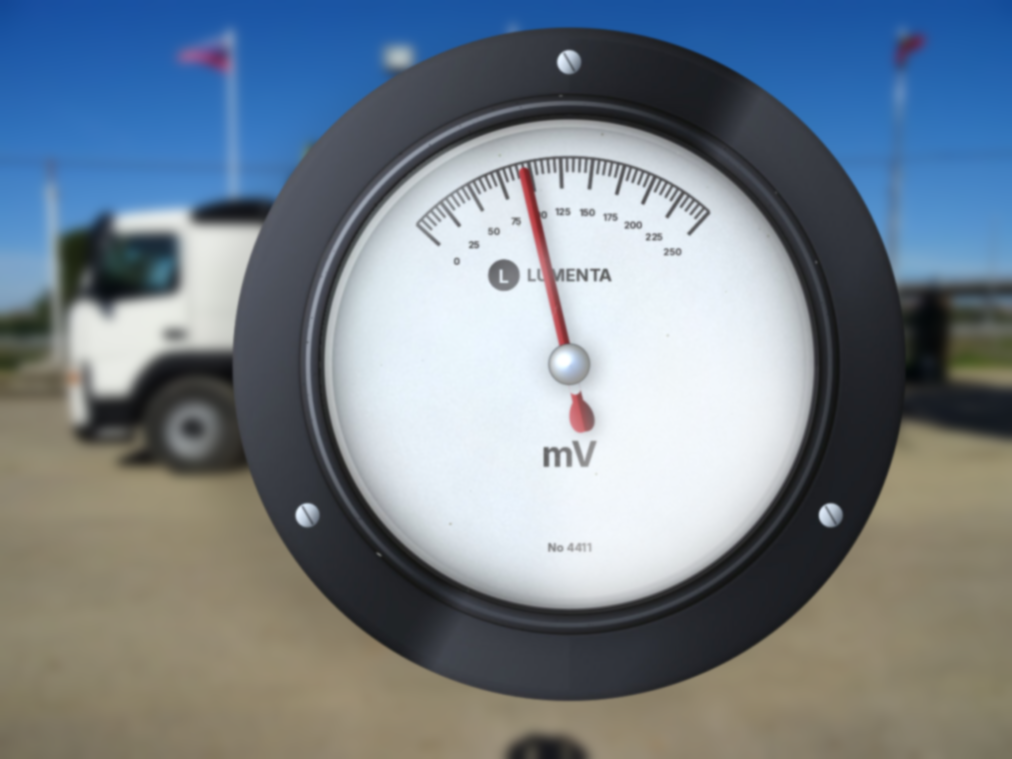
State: 95 mV
